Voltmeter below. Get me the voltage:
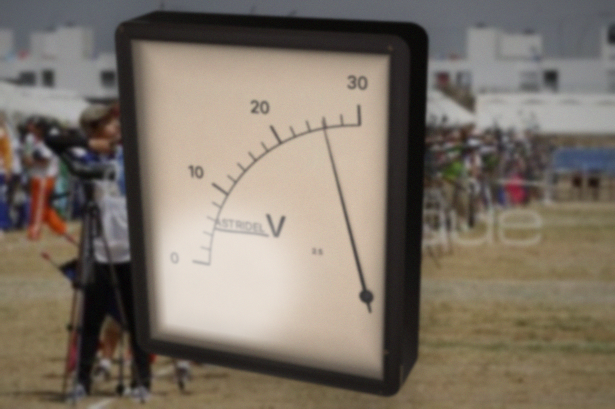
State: 26 V
